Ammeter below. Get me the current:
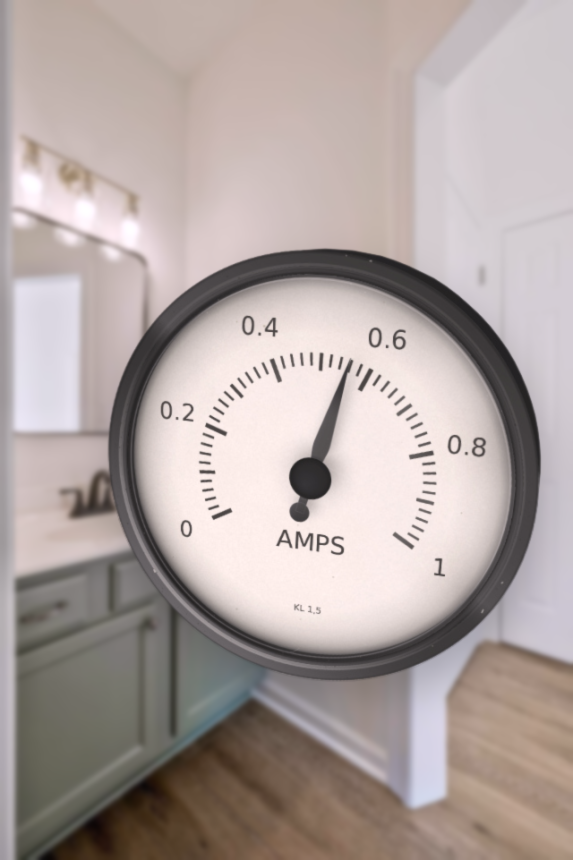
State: 0.56 A
